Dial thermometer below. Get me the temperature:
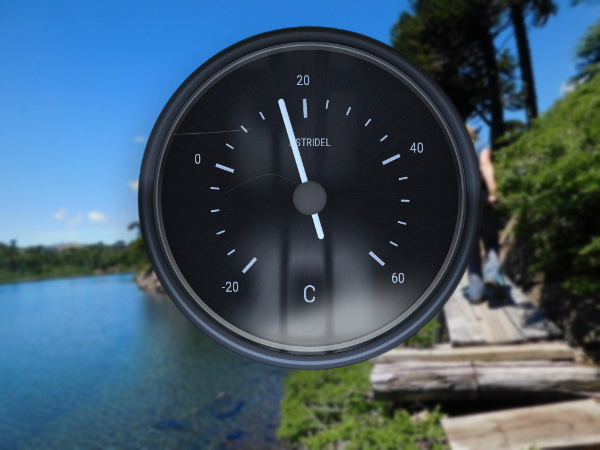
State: 16 °C
